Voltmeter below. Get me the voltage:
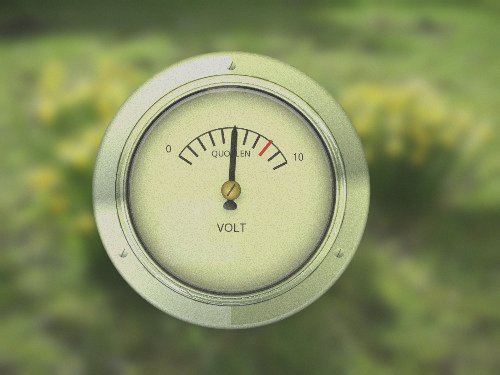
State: 5 V
